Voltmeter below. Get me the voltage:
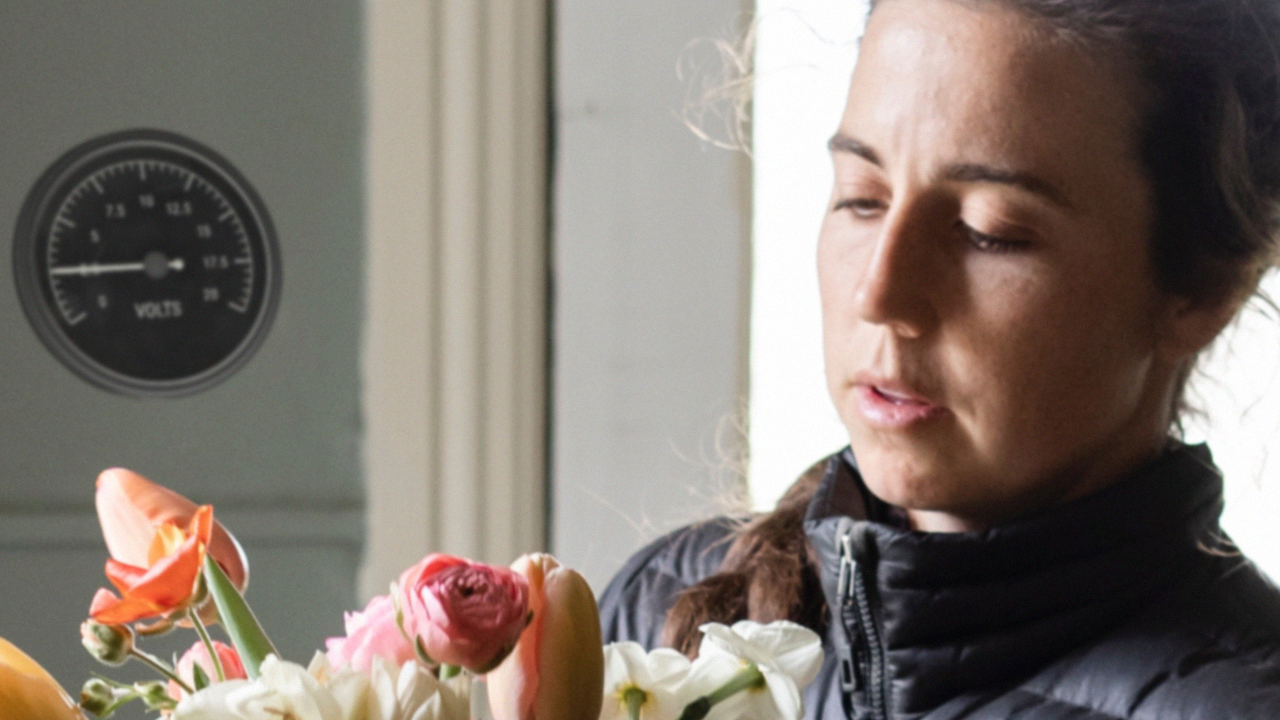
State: 2.5 V
